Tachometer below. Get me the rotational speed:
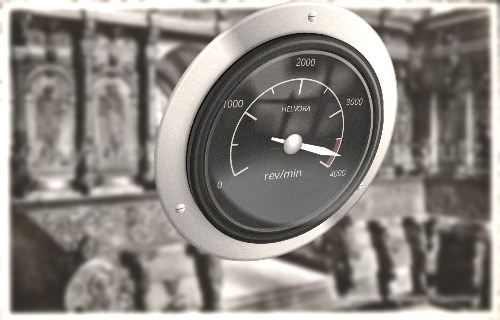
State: 3750 rpm
